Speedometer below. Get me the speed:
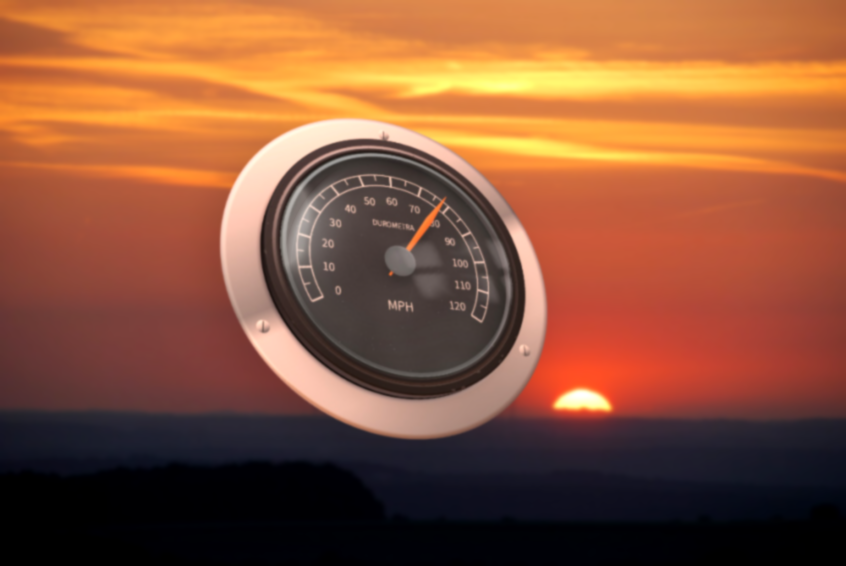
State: 77.5 mph
